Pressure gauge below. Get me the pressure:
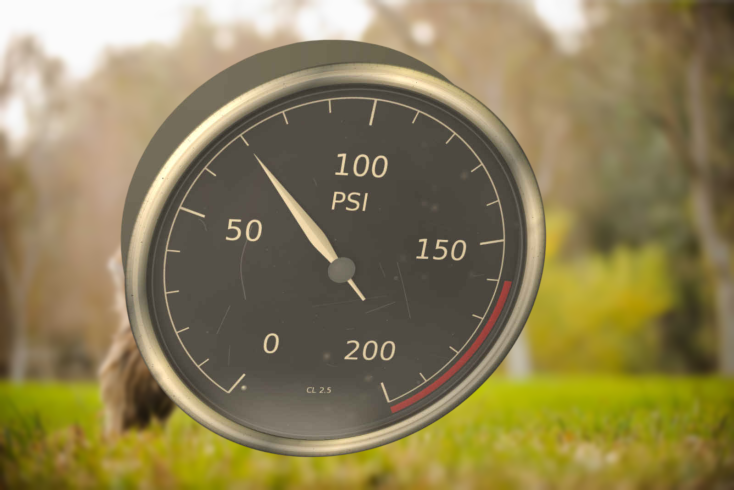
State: 70 psi
